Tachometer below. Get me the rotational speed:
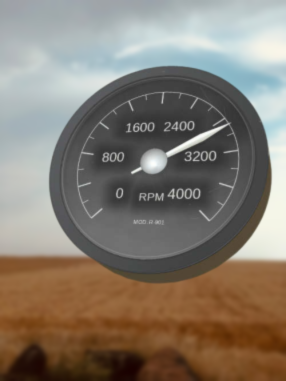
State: 2900 rpm
